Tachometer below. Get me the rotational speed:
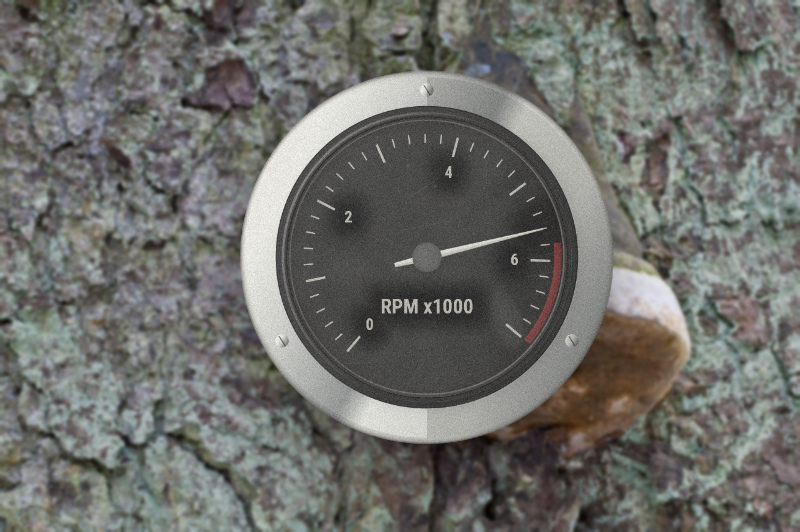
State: 5600 rpm
